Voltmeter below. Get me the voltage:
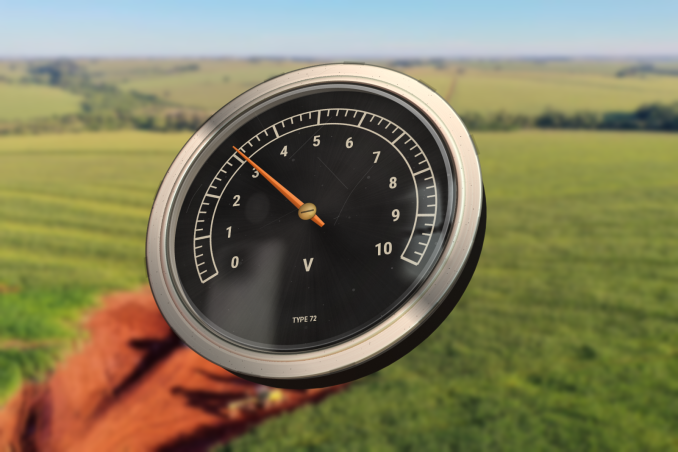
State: 3.1 V
